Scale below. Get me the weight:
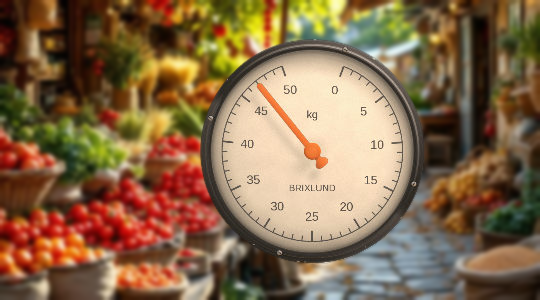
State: 47 kg
